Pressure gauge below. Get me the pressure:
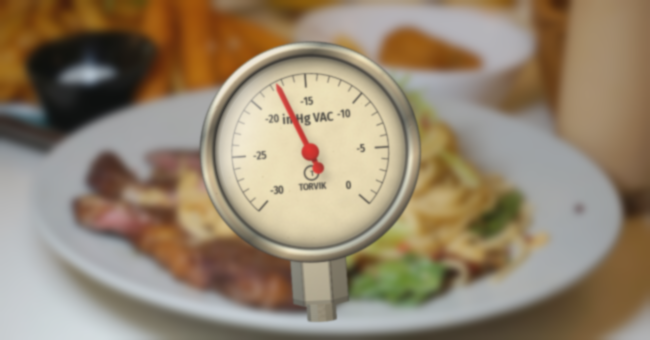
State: -17.5 inHg
